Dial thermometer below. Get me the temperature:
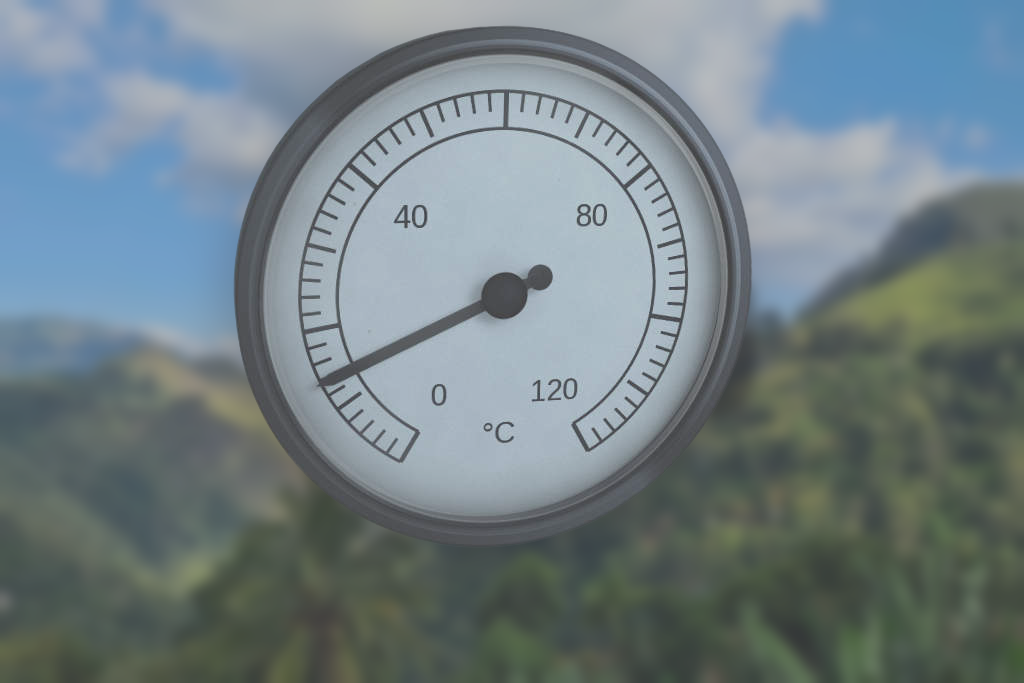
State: 14 °C
